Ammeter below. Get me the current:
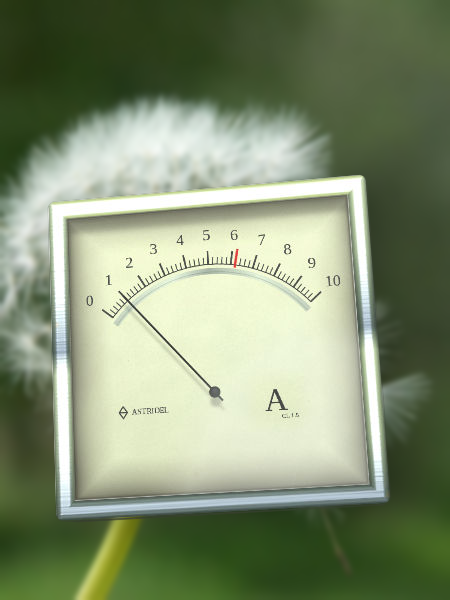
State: 1 A
